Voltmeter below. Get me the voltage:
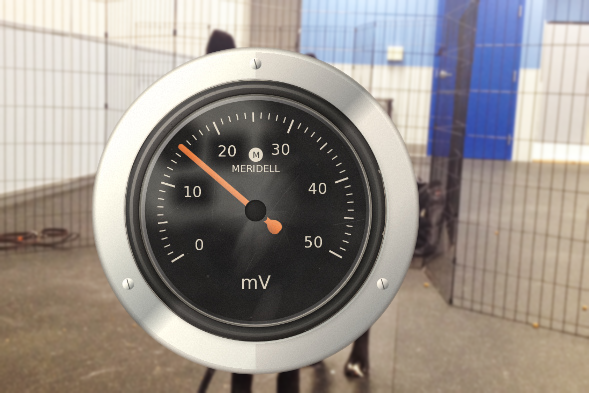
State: 15 mV
